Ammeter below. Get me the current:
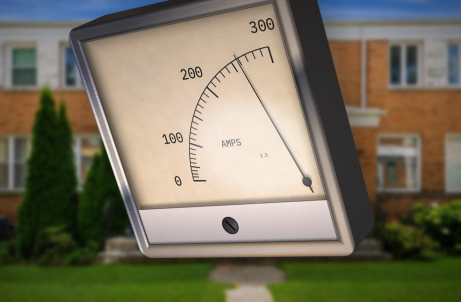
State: 260 A
